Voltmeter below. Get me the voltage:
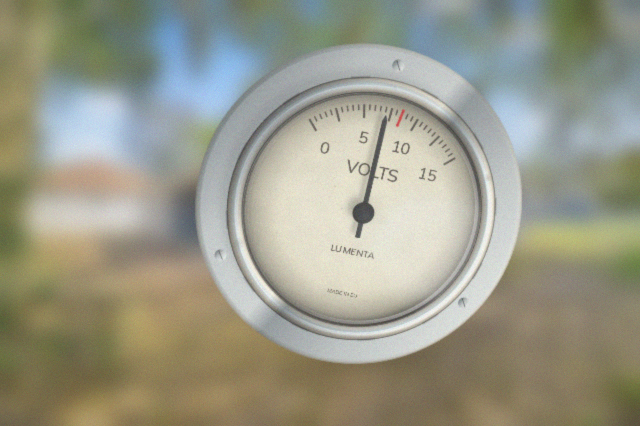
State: 7 V
